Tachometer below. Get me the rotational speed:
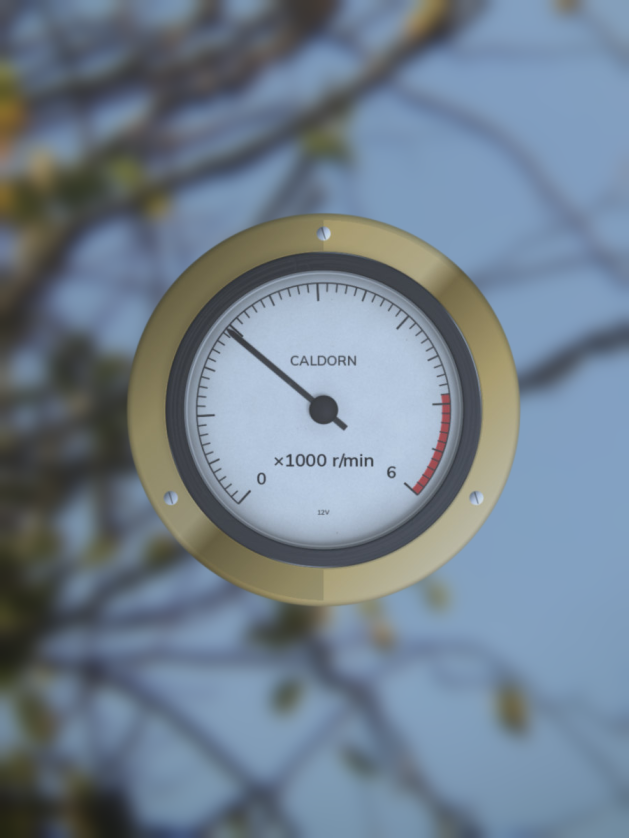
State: 1950 rpm
